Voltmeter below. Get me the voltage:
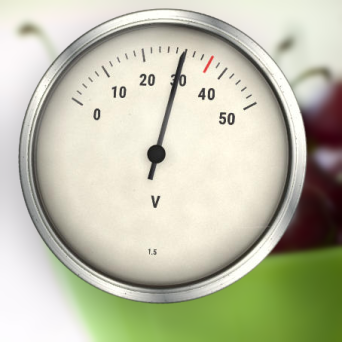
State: 30 V
